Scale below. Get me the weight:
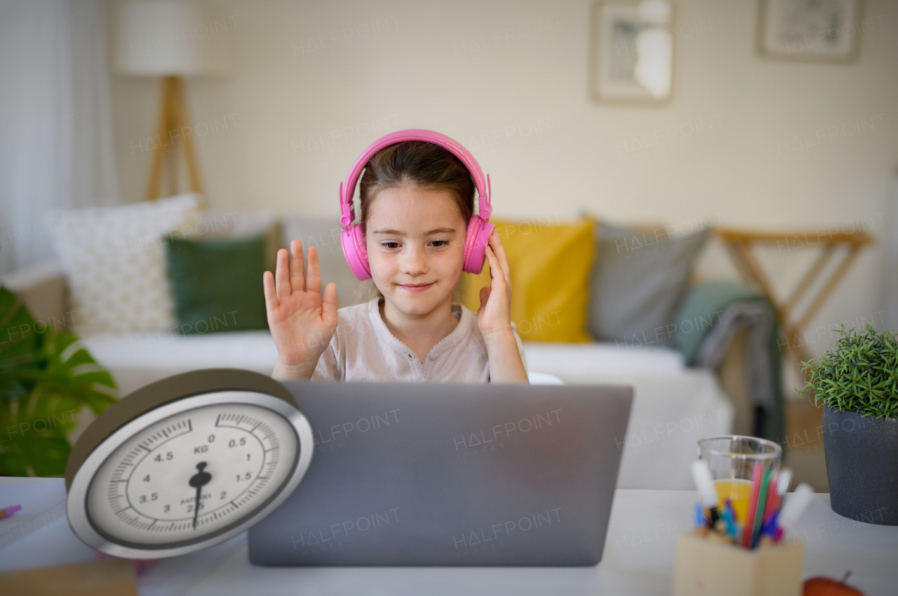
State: 2.5 kg
